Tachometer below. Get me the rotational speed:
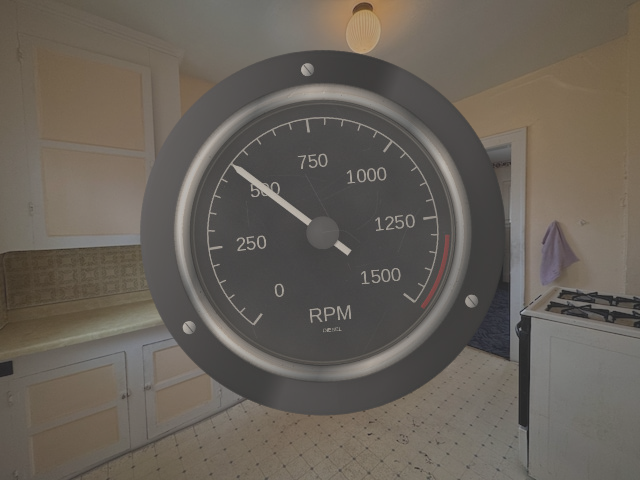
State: 500 rpm
